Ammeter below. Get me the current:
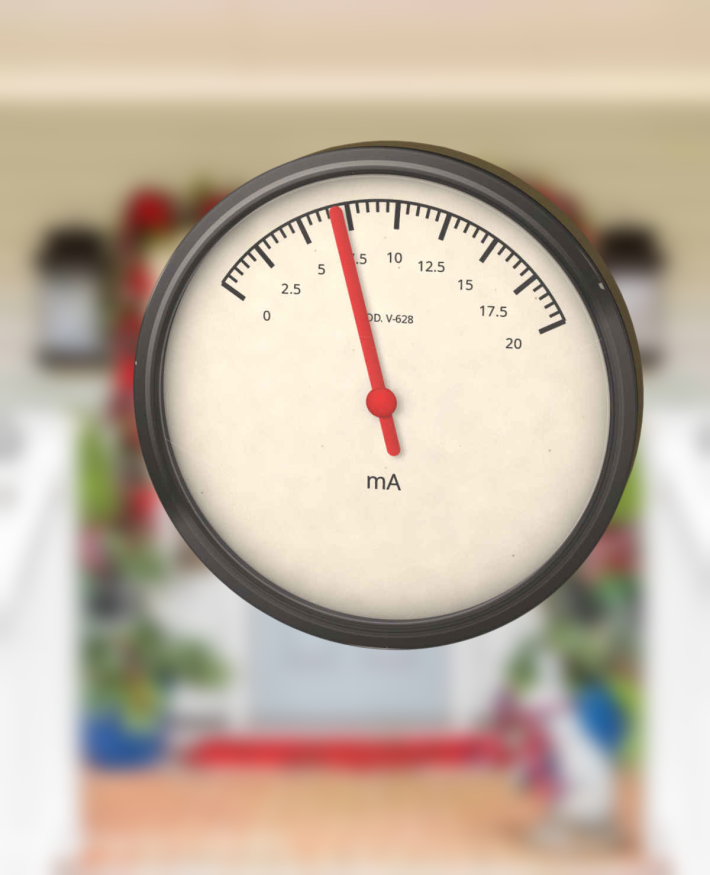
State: 7 mA
